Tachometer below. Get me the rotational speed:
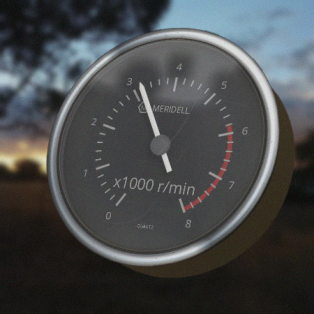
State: 3200 rpm
